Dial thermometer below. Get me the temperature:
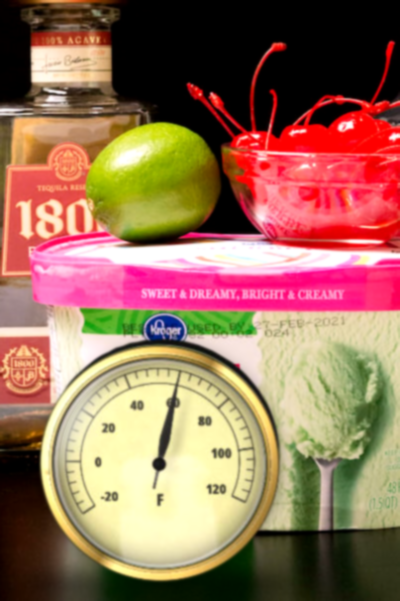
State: 60 °F
